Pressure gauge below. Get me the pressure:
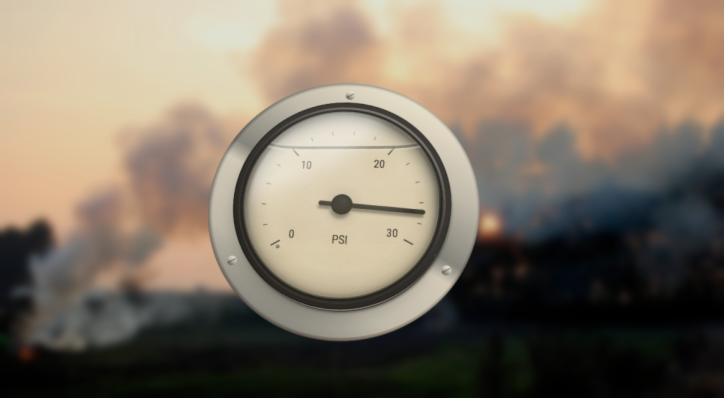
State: 27 psi
